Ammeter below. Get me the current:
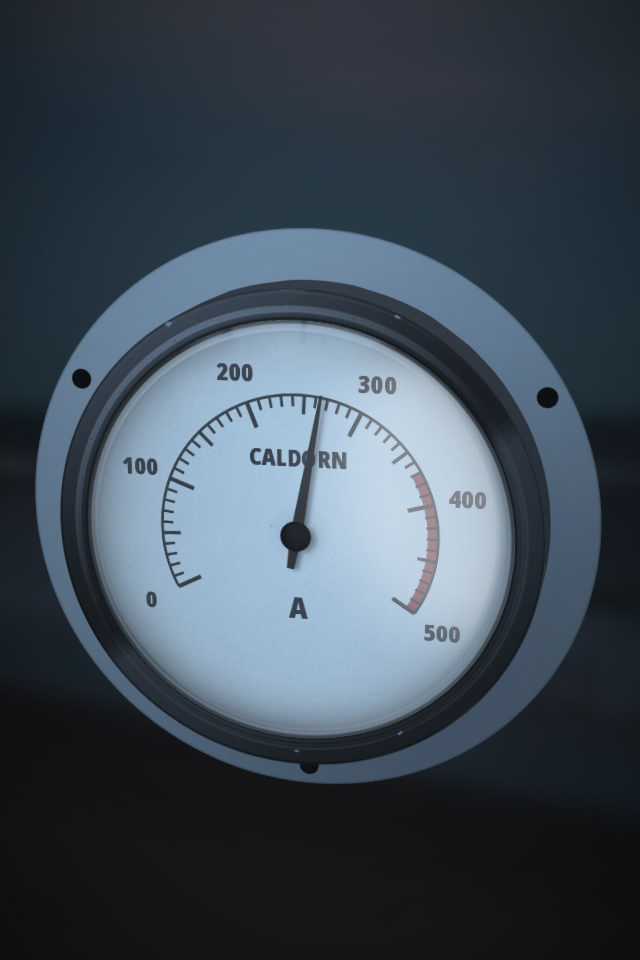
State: 265 A
